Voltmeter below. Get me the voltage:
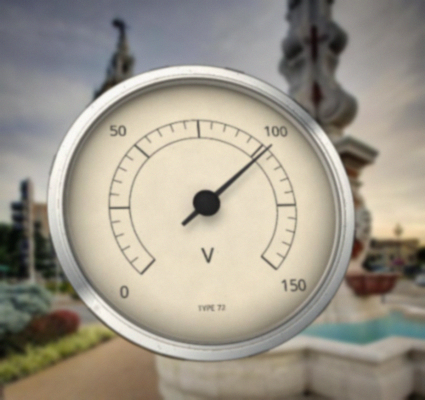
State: 102.5 V
